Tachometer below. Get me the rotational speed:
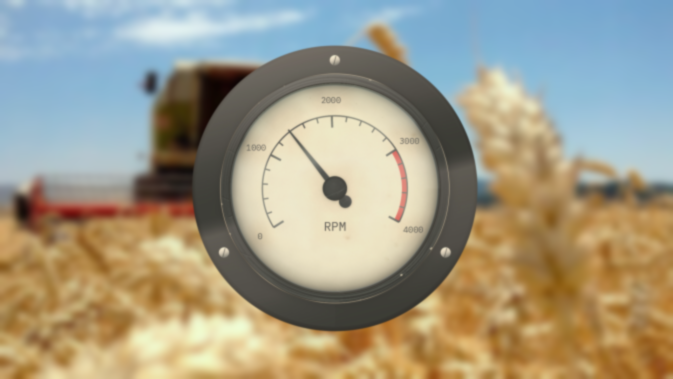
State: 1400 rpm
